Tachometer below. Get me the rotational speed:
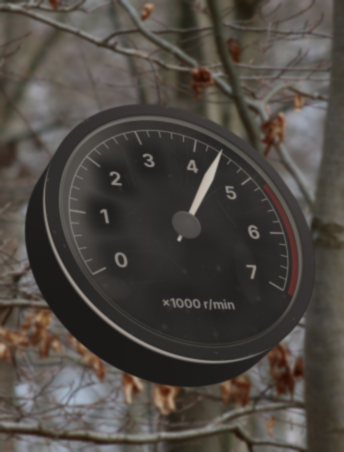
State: 4400 rpm
